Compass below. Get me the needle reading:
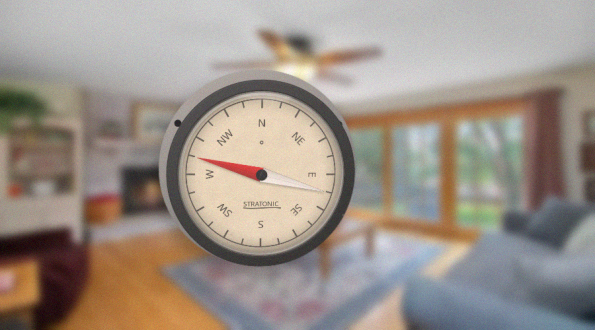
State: 285 °
